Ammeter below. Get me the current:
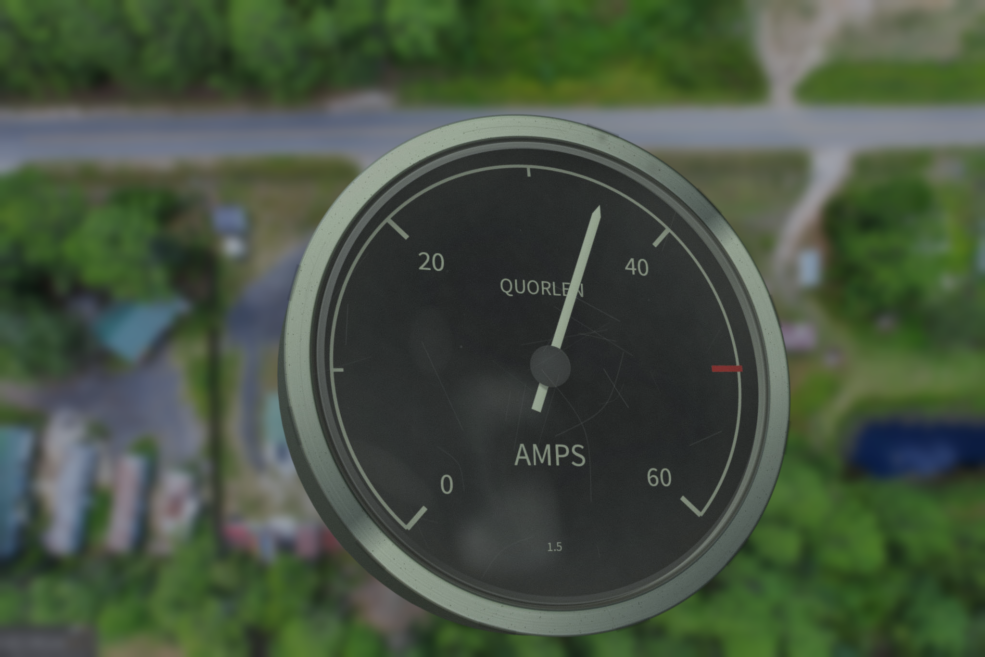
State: 35 A
